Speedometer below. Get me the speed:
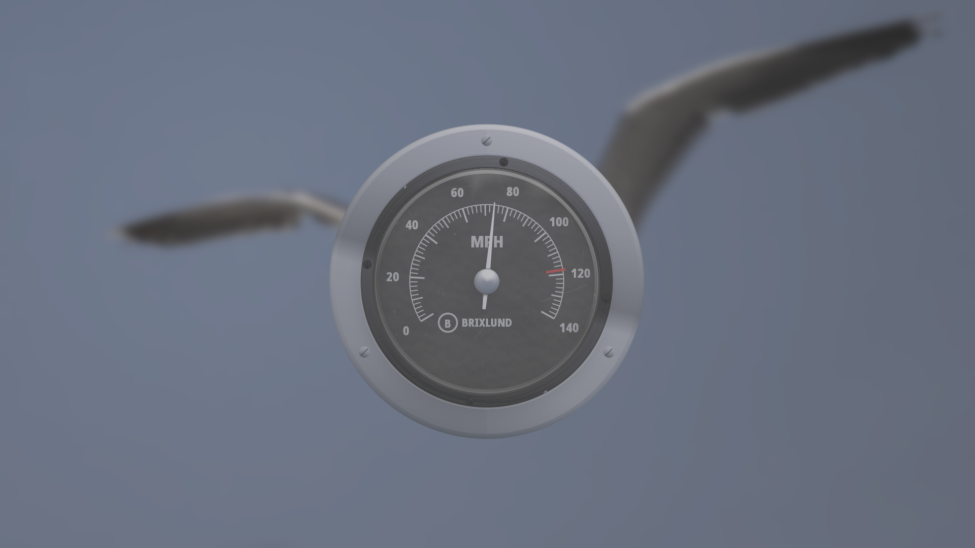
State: 74 mph
